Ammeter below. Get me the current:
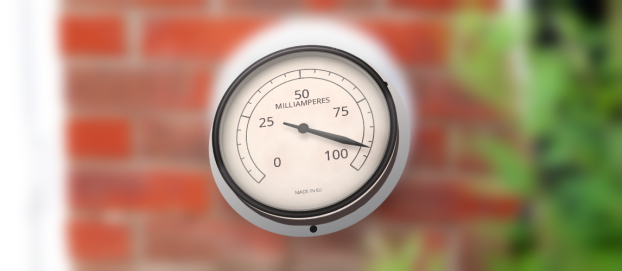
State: 92.5 mA
